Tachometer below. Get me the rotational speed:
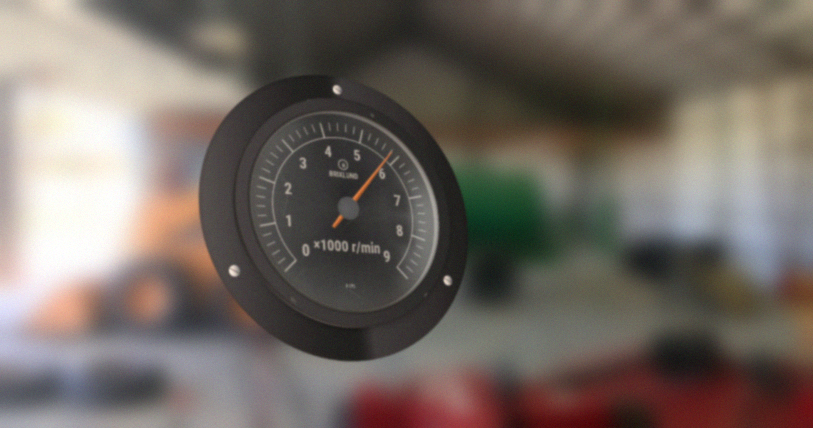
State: 5800 rpm
